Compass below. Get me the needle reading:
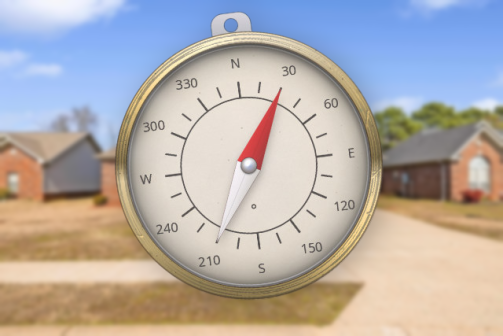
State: 30 °
